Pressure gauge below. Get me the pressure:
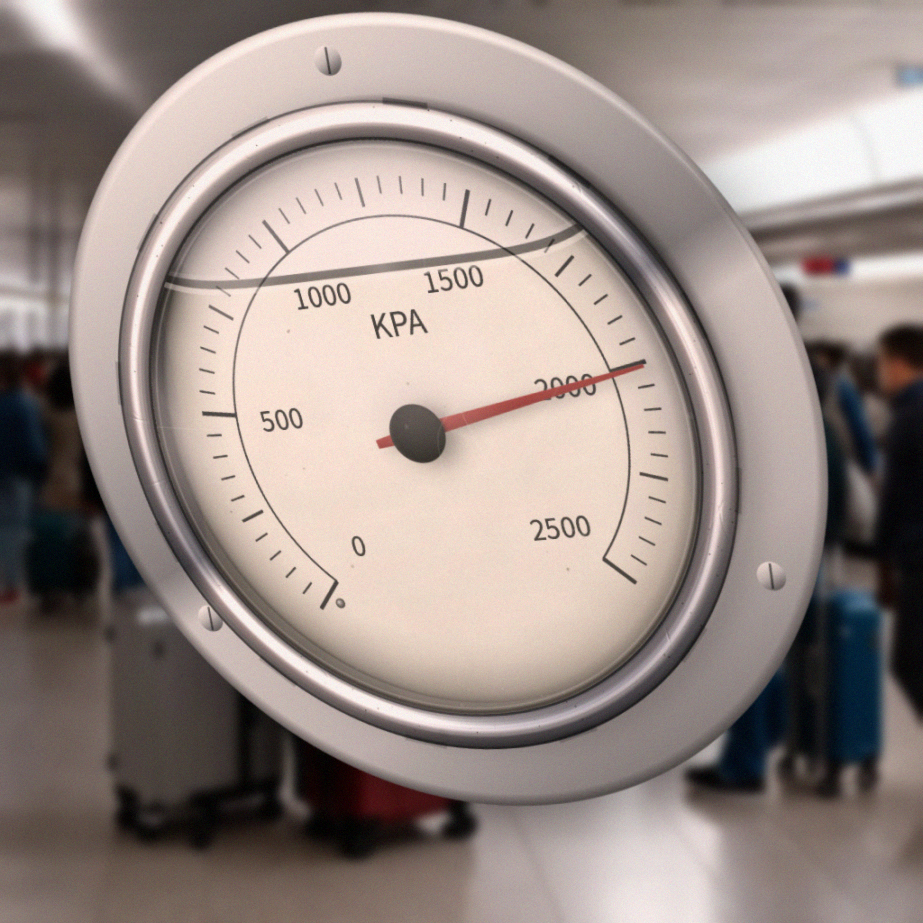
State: 2000 kPa
